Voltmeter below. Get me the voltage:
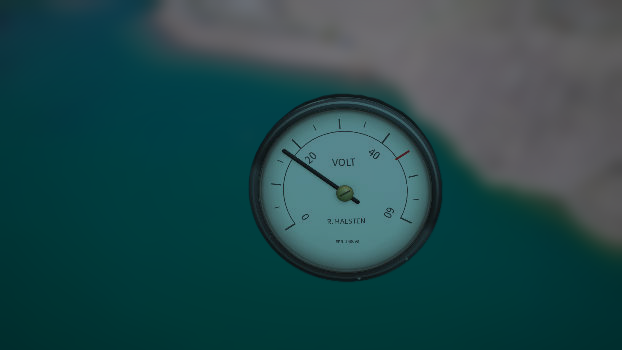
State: 17.5 V
